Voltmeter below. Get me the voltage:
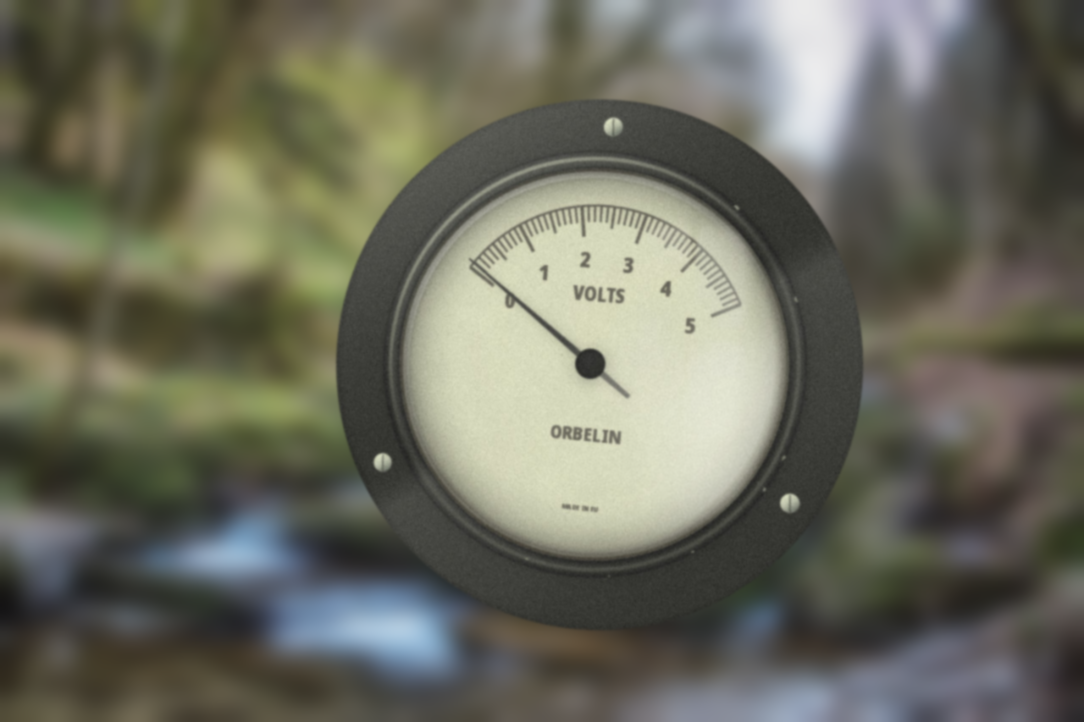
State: 0.1 V
